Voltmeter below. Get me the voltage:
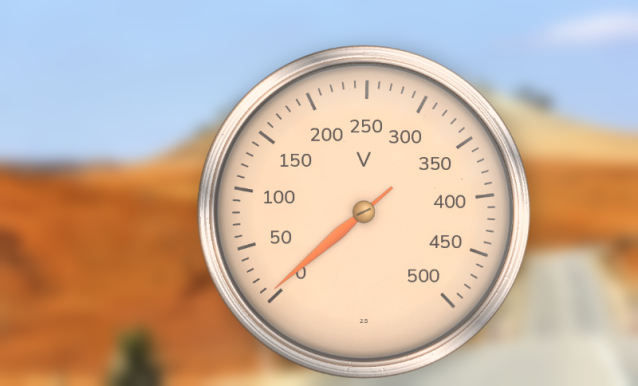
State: 5 V
